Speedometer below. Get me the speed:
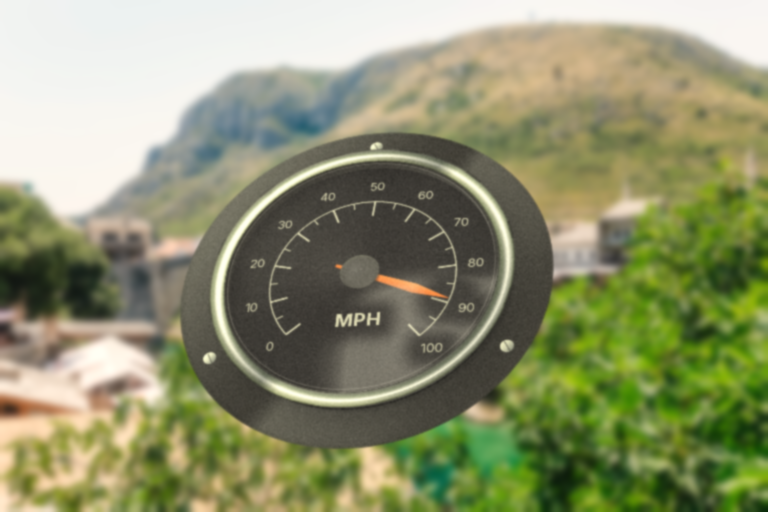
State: 90 mph
